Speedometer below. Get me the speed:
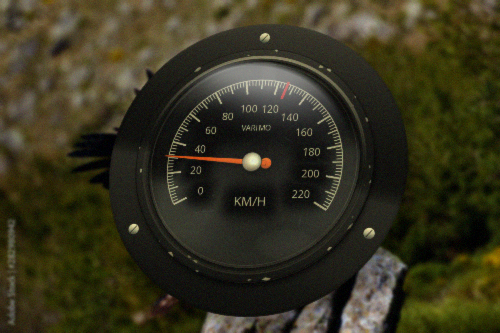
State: 30 km/h
